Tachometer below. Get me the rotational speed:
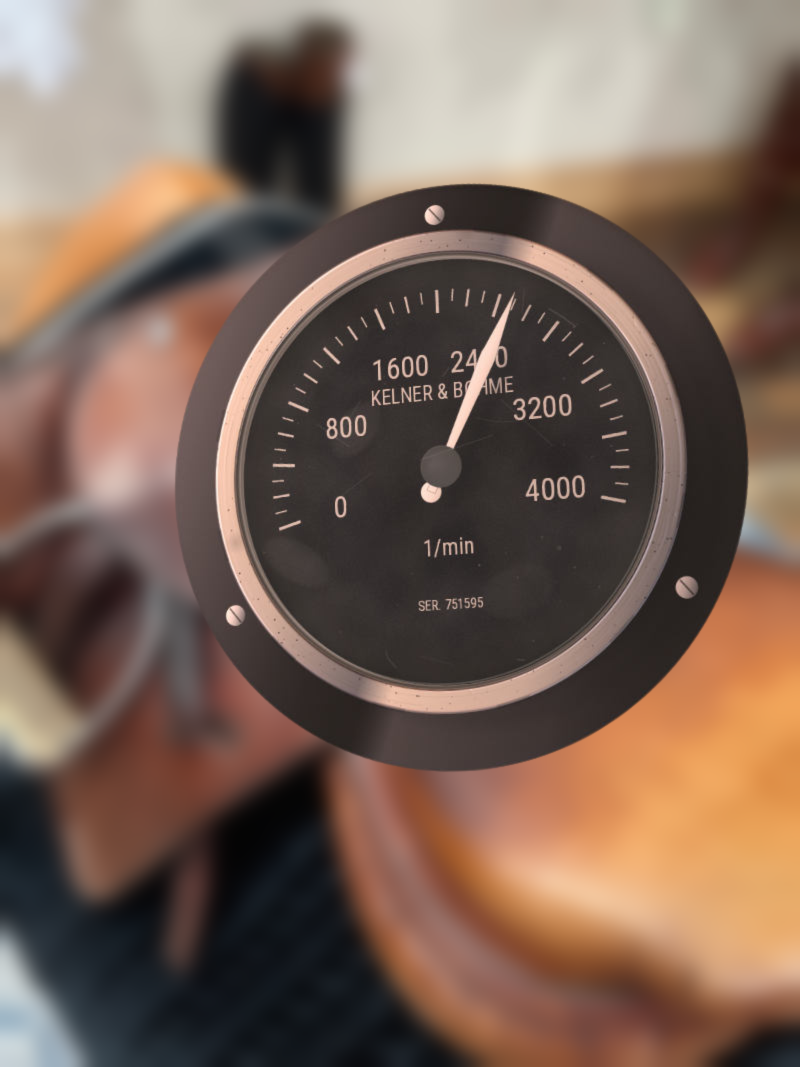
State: 2500 rpm
